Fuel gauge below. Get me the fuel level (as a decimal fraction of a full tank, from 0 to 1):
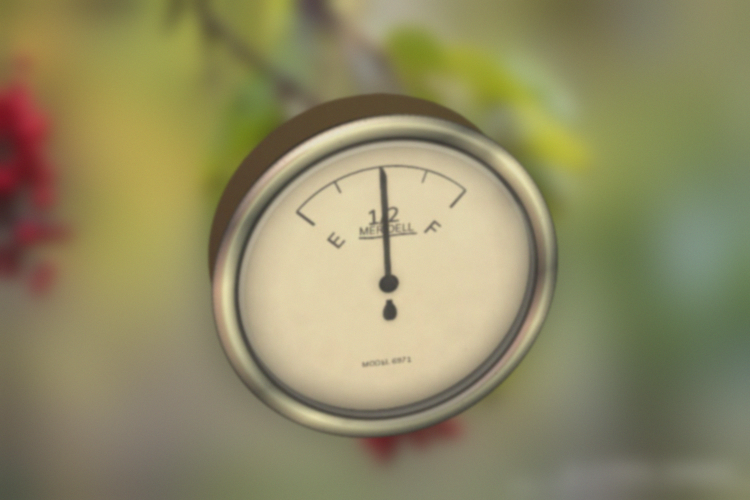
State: 0.5
